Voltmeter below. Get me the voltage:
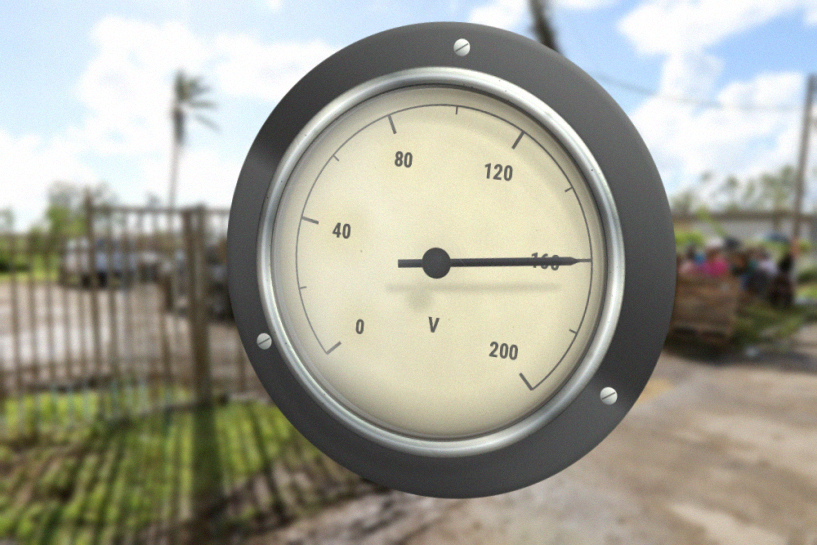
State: 160 V
